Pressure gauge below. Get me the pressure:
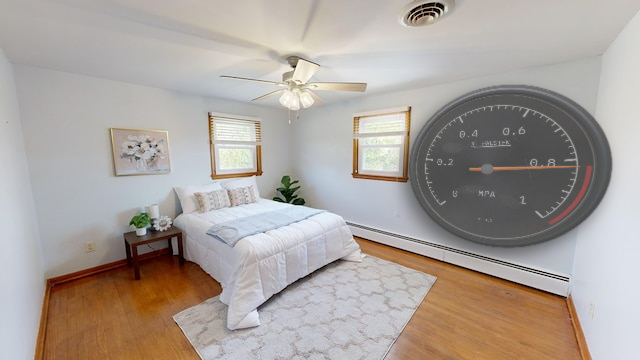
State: 0.82 MPa
